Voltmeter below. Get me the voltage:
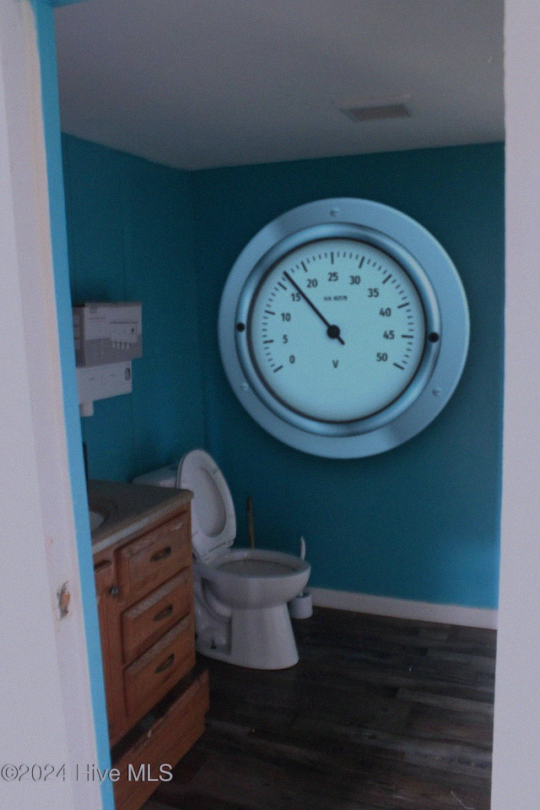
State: 17 V
